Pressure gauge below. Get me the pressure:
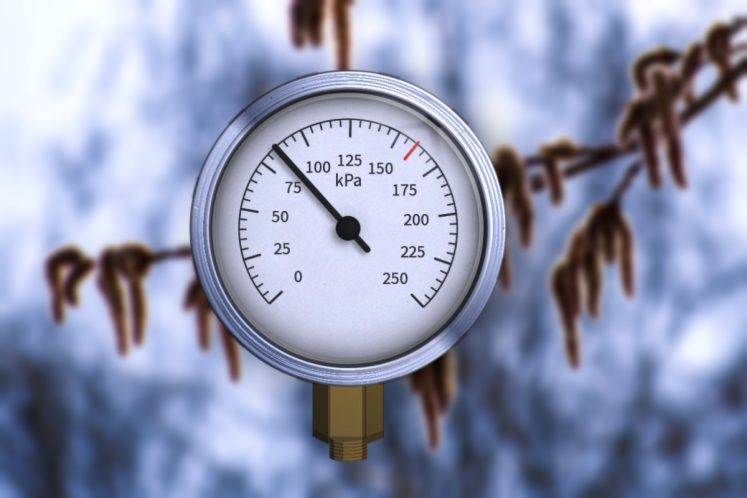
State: 85 kPa
